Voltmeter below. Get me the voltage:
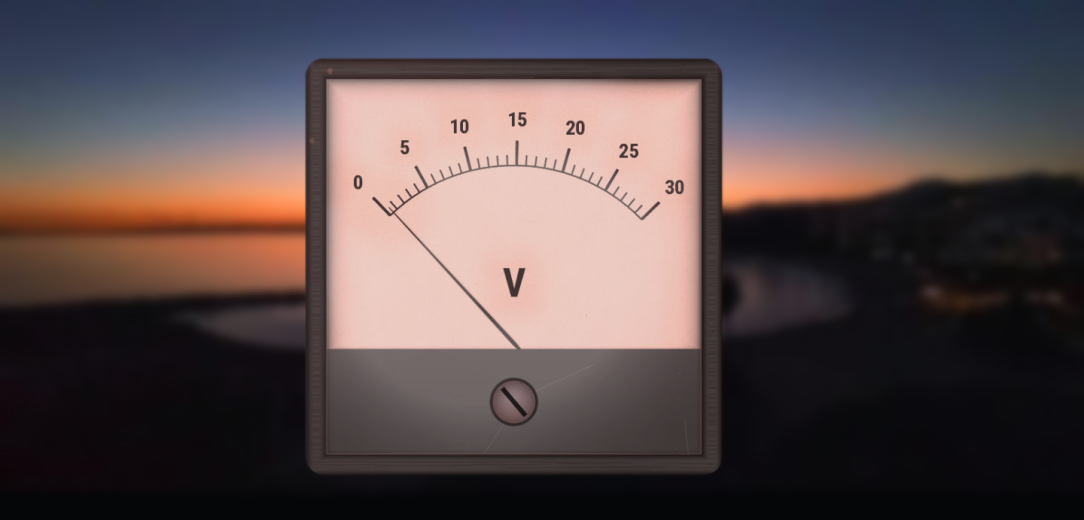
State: 0.5 V
